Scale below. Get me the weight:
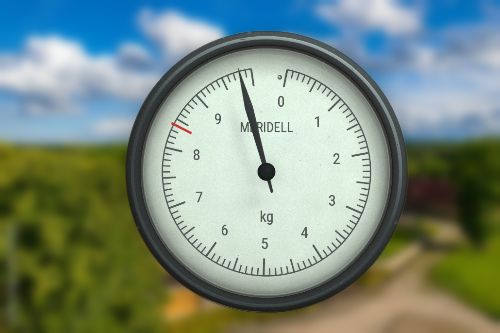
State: 9.8 kg
